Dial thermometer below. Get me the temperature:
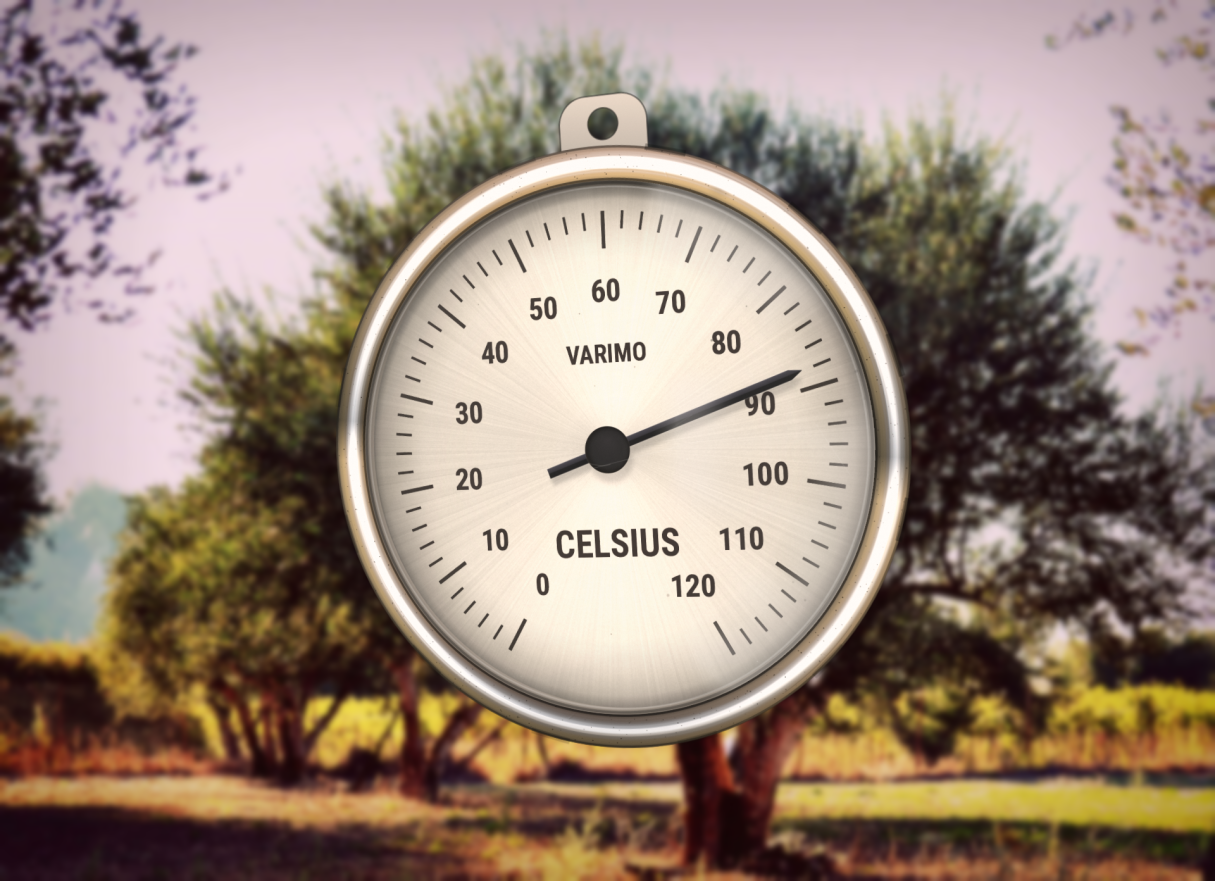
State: 88 °C
